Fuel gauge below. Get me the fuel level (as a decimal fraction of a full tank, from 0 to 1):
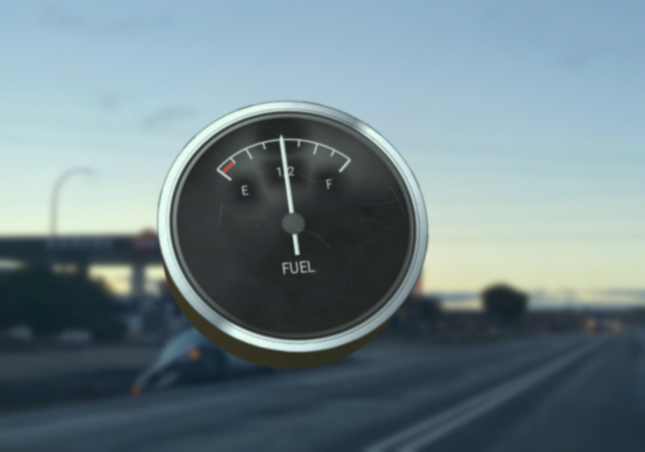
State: 0.5
